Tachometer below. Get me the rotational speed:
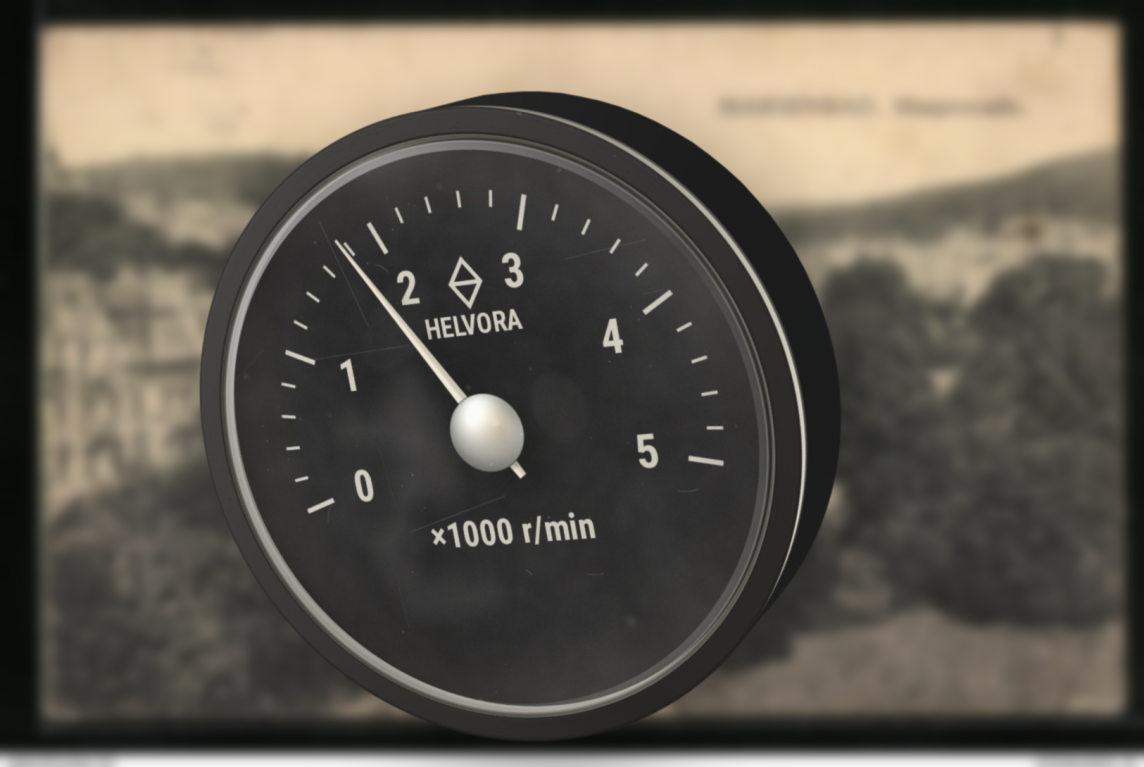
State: 1800 rpm
